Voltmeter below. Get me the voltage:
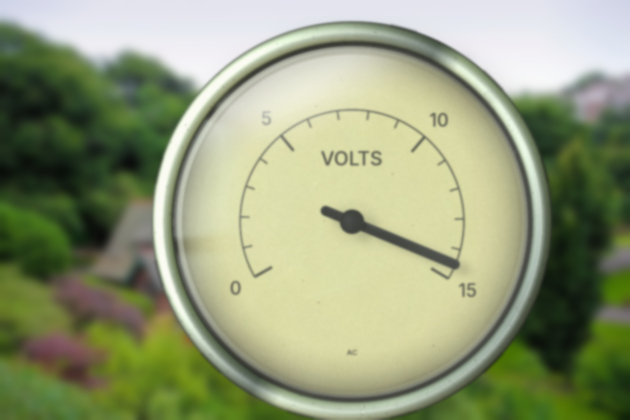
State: 14.5 V
